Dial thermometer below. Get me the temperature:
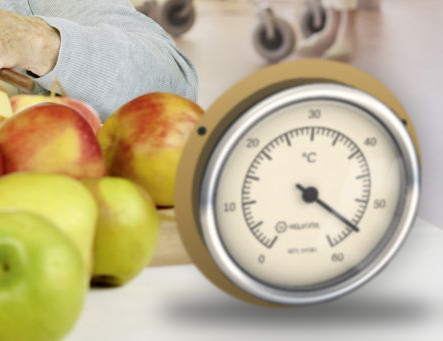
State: 55 °C
